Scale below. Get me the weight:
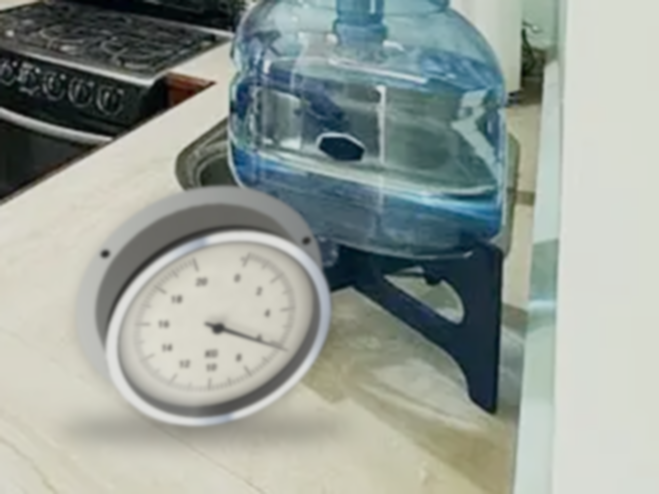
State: 6 kg
